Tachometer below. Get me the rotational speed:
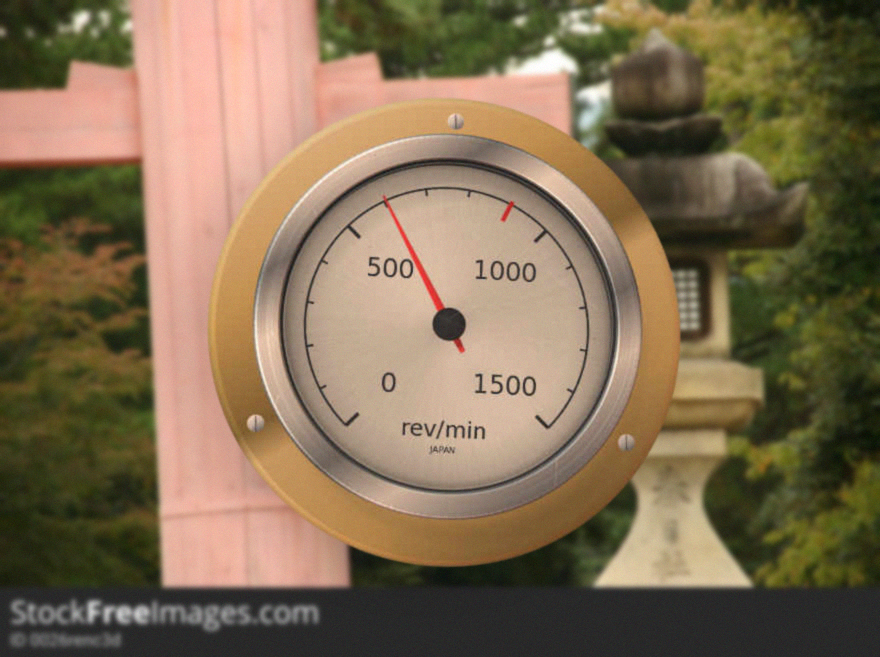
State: 600 rpm
